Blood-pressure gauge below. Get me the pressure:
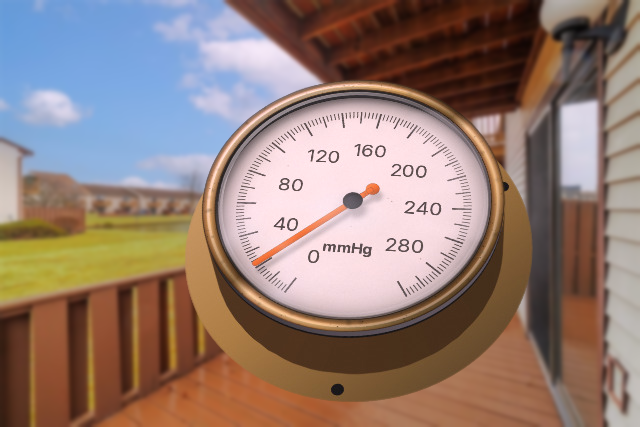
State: 20 mmHg
